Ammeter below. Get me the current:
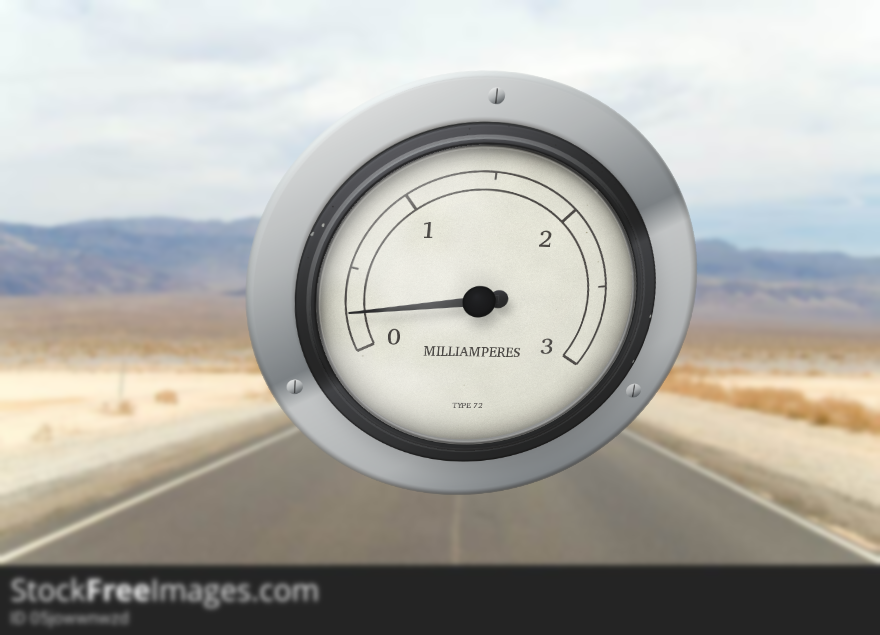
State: 0.25 mA
